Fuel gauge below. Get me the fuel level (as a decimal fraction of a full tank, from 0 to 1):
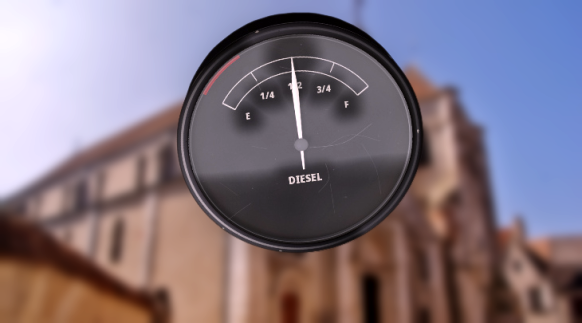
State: 0.5
